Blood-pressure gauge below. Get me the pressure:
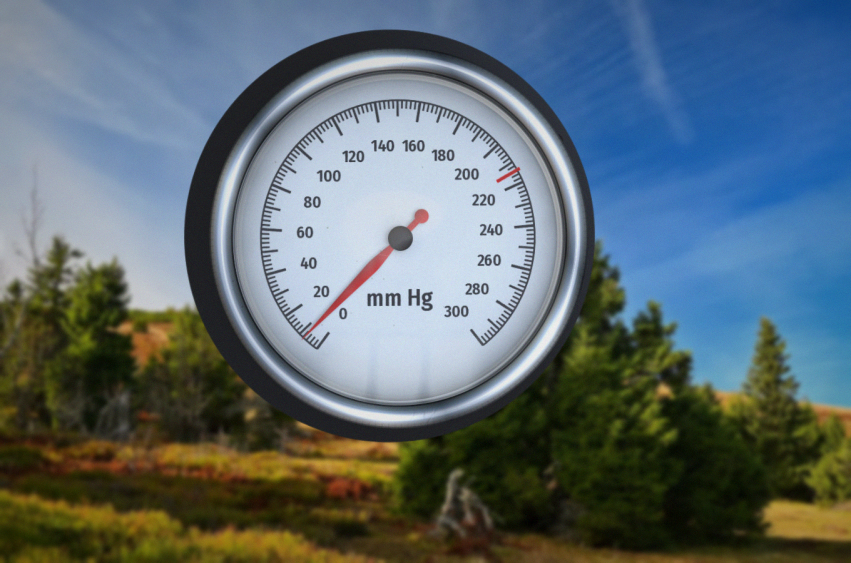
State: 8 mmHg
